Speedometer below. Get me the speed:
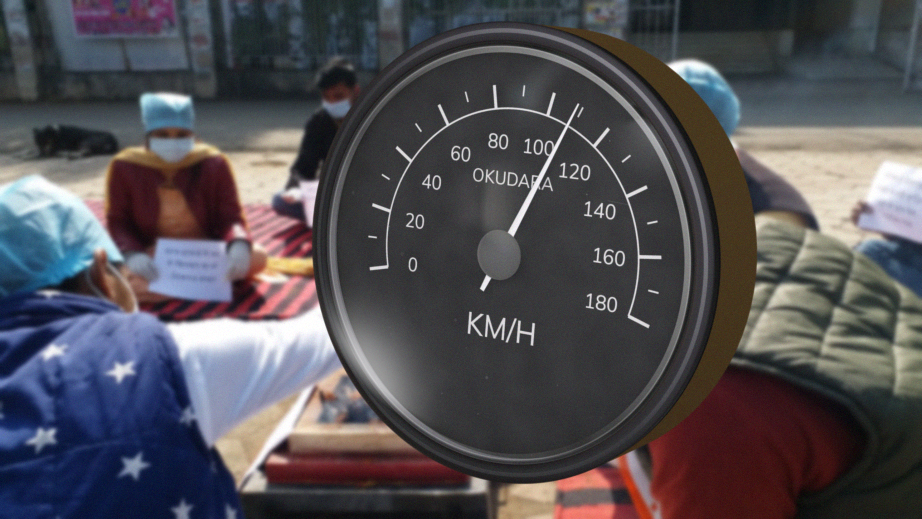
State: 110 km/h
